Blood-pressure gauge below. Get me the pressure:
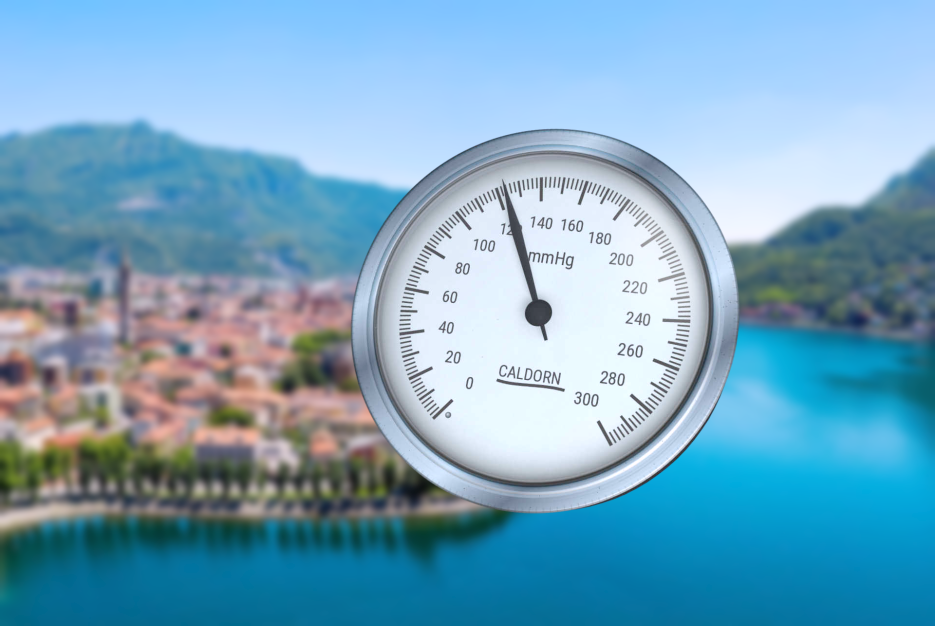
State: 124 mmHg
